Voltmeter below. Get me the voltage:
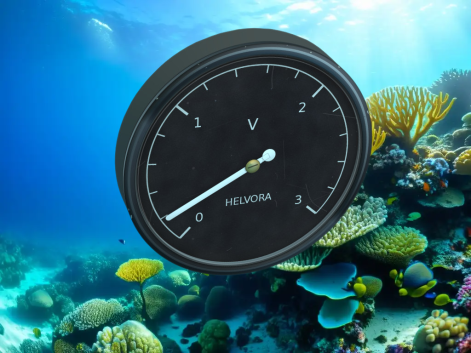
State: 0.2 V
